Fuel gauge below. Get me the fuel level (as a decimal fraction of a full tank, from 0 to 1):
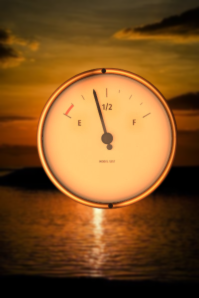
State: 0.375
